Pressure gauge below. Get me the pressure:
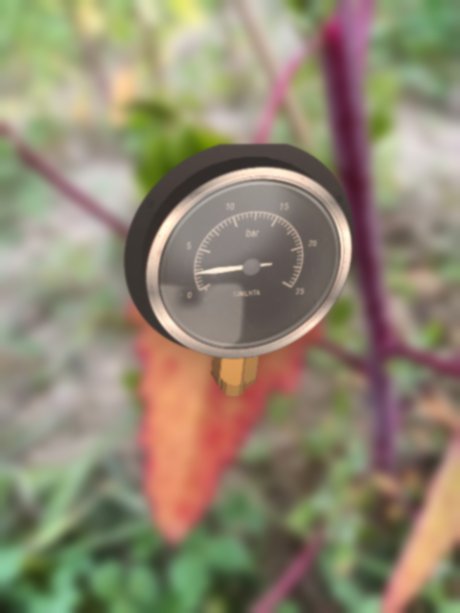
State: 2.5 bar
